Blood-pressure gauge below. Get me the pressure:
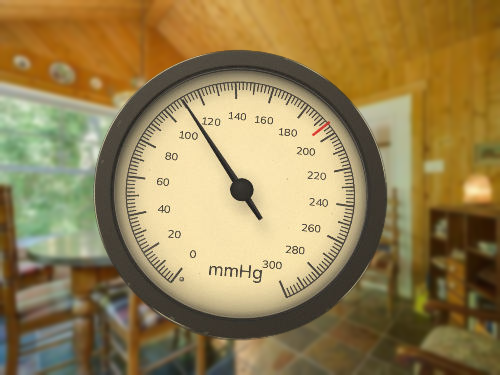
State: 110 mmHg
